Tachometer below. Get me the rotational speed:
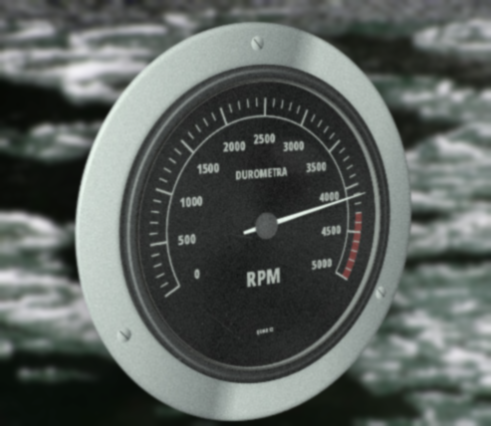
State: 4100 rpm
